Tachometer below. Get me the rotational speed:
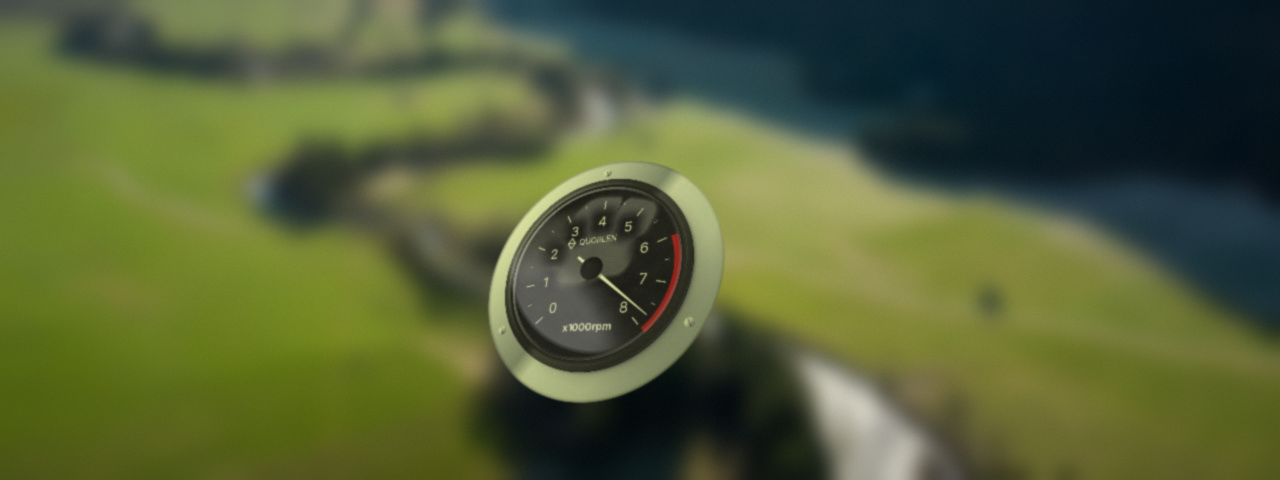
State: 7750 rpm
